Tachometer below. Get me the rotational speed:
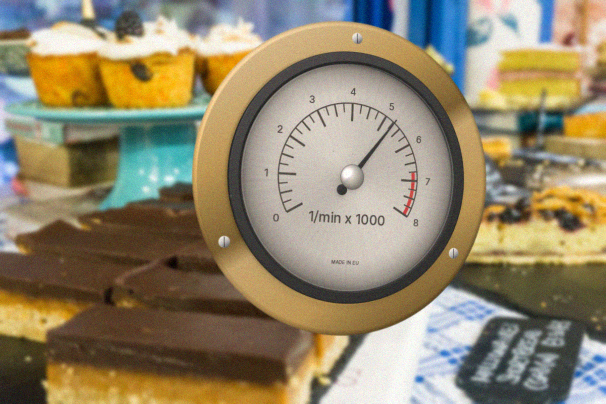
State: 5250 rpm
